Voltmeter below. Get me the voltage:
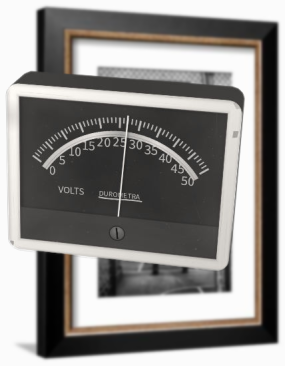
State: 27 V
